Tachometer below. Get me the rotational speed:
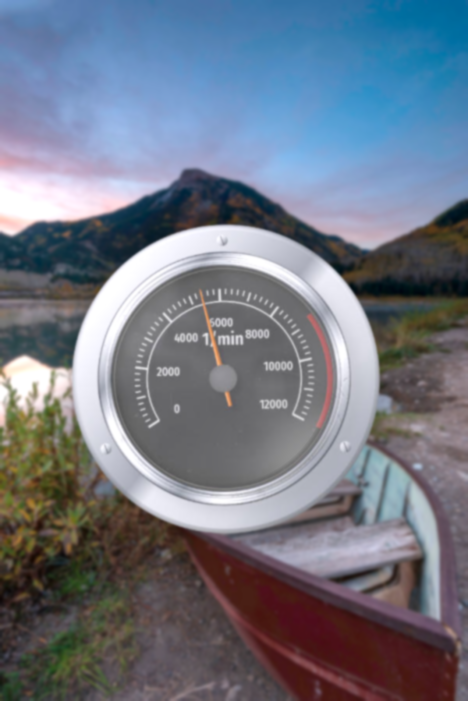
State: 5400 rpm
